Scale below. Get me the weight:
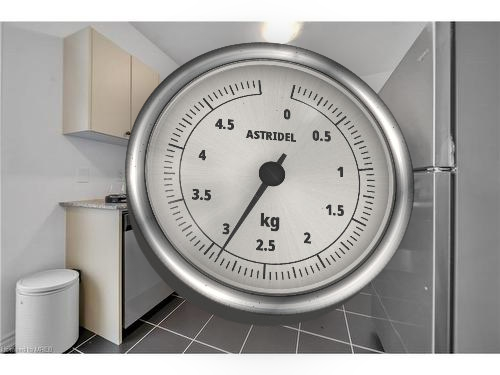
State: 2.9 kg
